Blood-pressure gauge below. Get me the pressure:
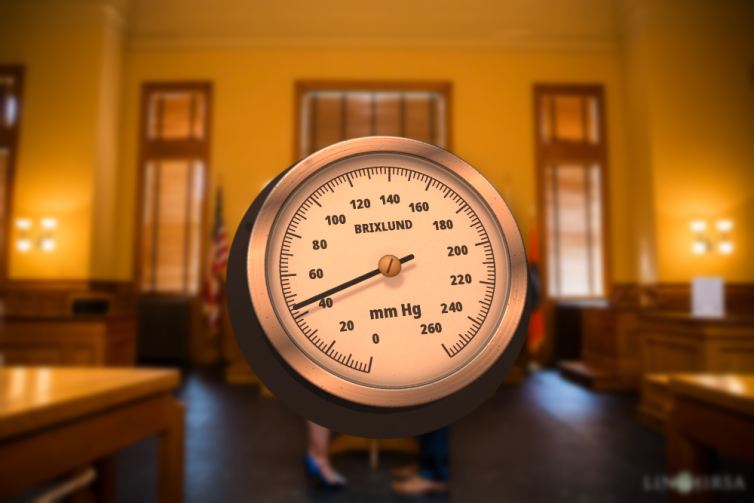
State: 44 mmHg
